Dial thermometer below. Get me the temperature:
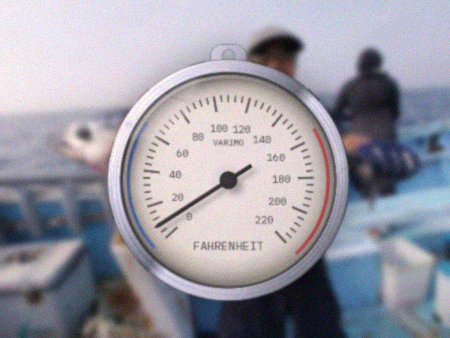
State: 8 °F
